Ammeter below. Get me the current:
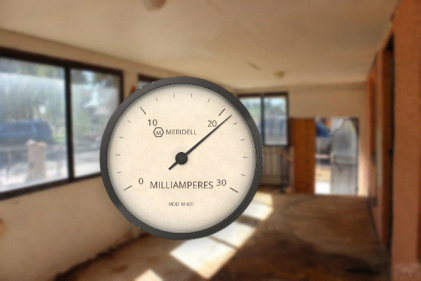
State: 21 mA
